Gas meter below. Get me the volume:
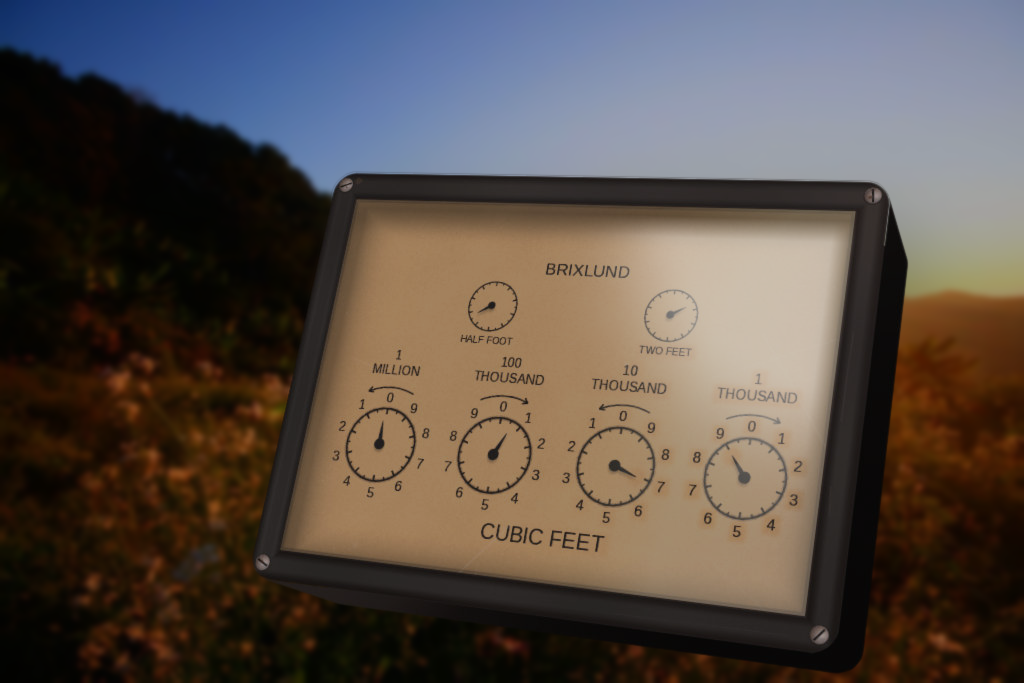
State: 6900 ft³
